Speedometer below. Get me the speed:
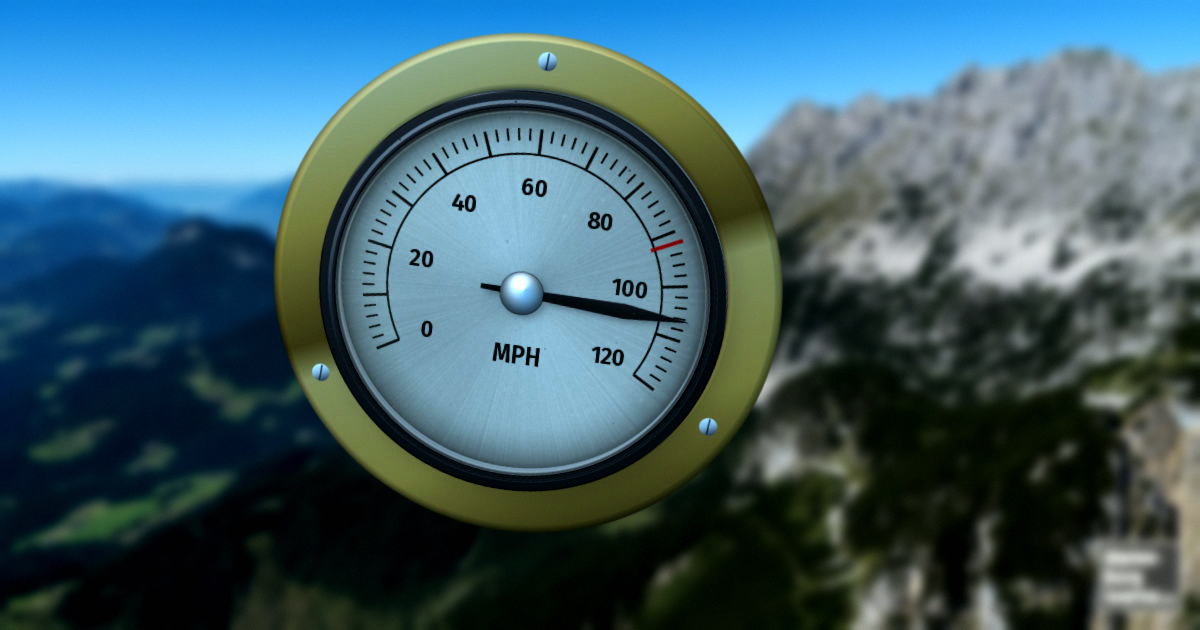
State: 106 mph
